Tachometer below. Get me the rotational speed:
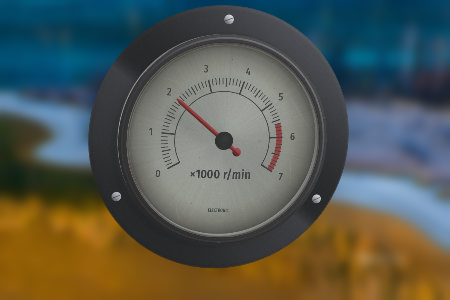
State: 2000 rpm
